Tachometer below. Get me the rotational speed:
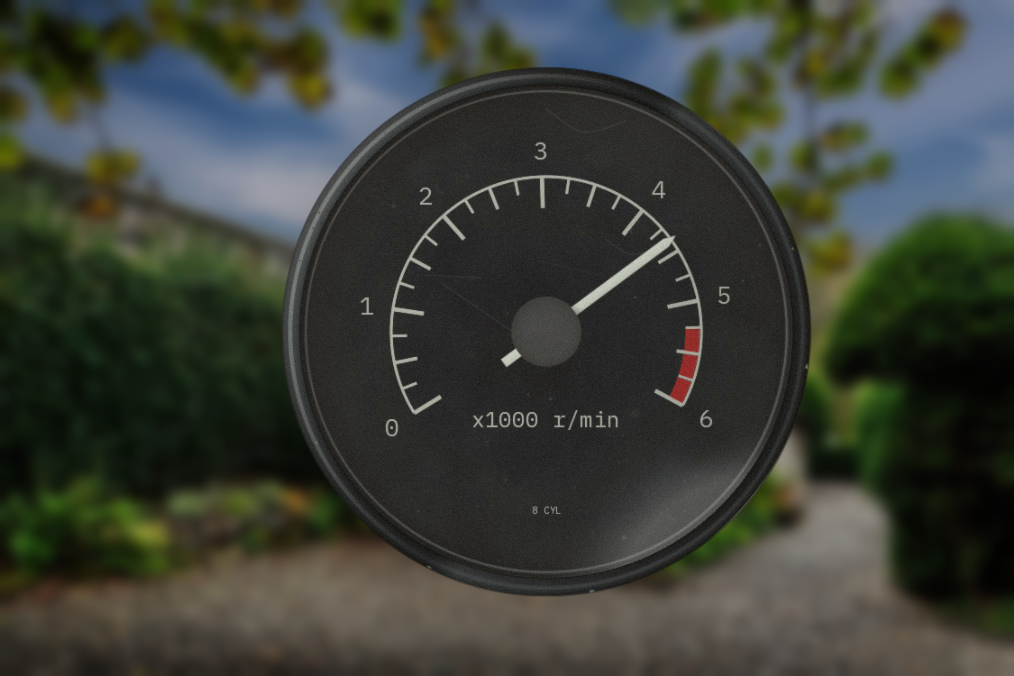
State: 4375 rpm
